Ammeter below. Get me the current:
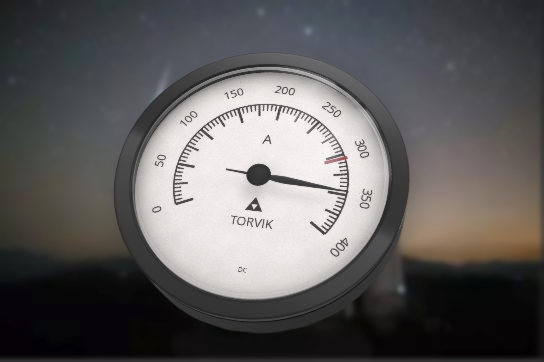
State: 350 A
